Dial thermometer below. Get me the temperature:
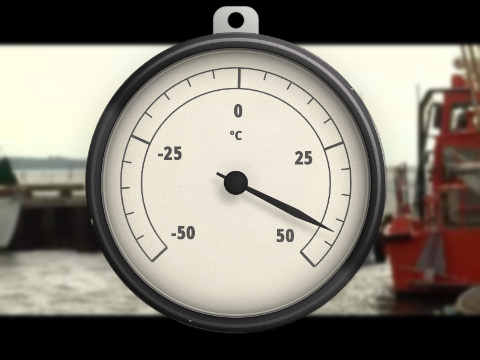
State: 42.5 °C
